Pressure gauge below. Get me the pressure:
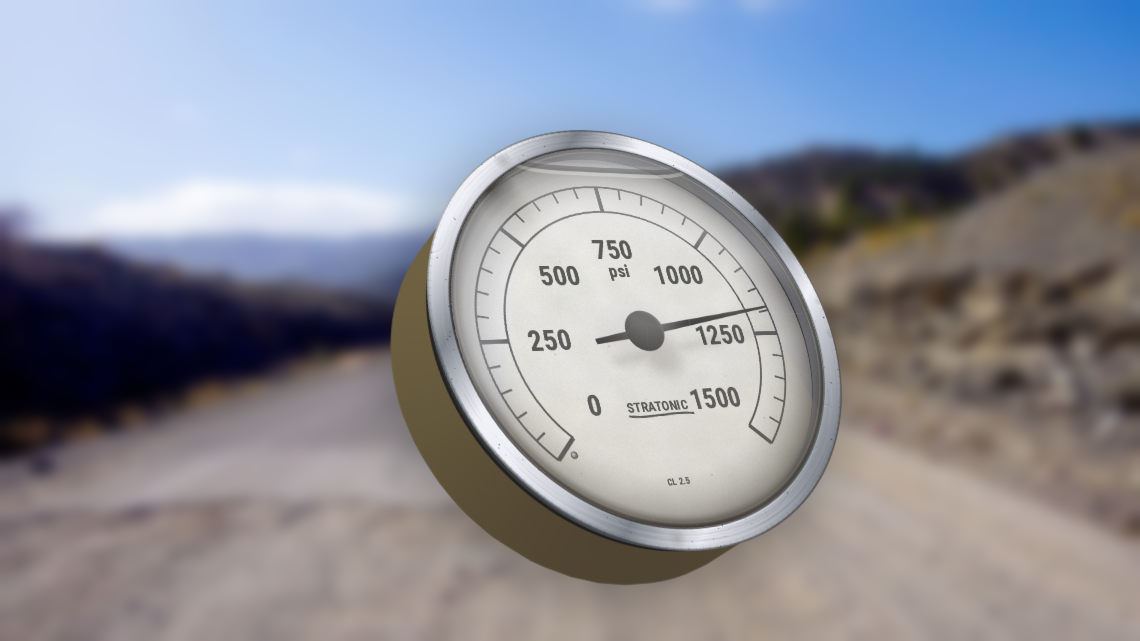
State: 1200 psi
